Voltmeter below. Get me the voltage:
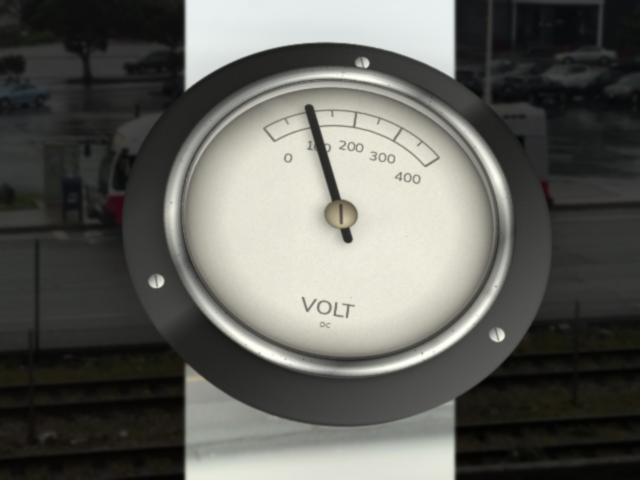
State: 100 V
